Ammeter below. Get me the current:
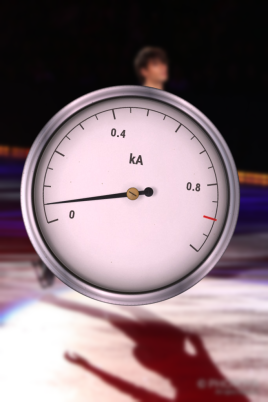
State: 0.05 kA
